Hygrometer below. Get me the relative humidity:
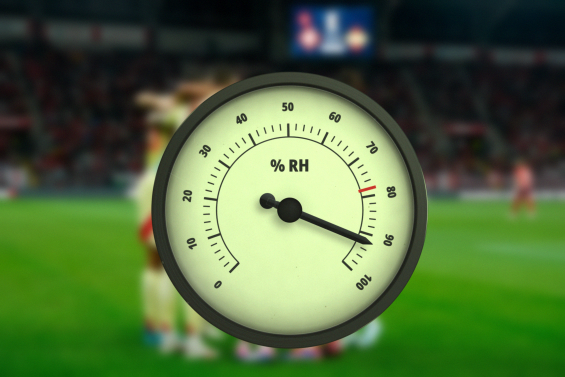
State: 92 %
